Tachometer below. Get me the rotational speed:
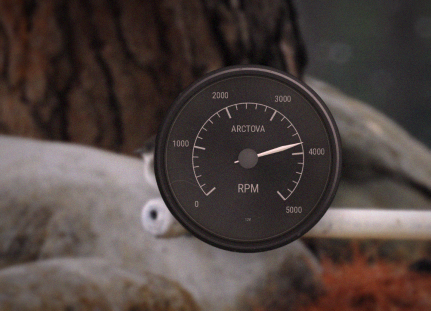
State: 3800 rpm
